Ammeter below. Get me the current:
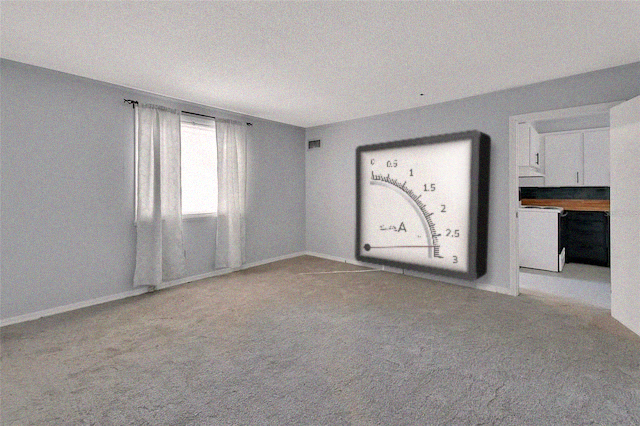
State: 2.75 A
